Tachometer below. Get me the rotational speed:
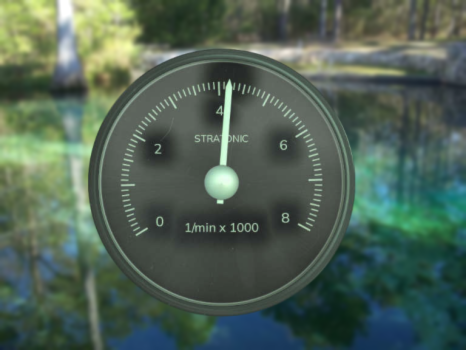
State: 4200 rpm
